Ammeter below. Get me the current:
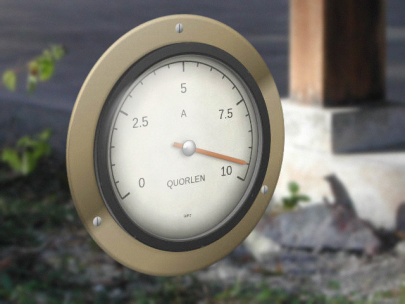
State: 9.5 A
